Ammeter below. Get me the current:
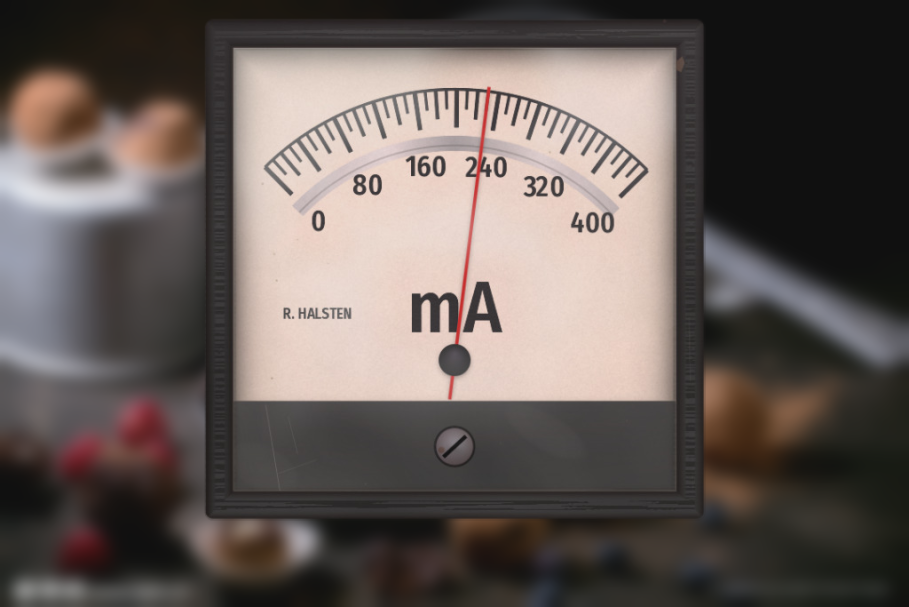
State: 230 mA
